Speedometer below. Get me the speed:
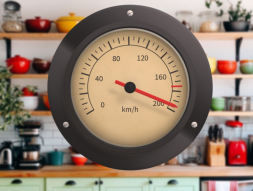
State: 195 km/h
